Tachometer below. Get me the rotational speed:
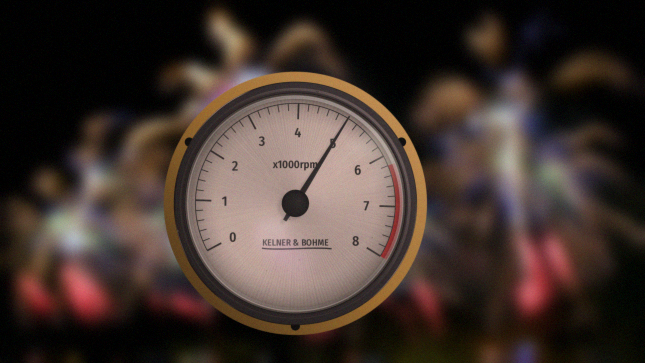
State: 5000 rpm
